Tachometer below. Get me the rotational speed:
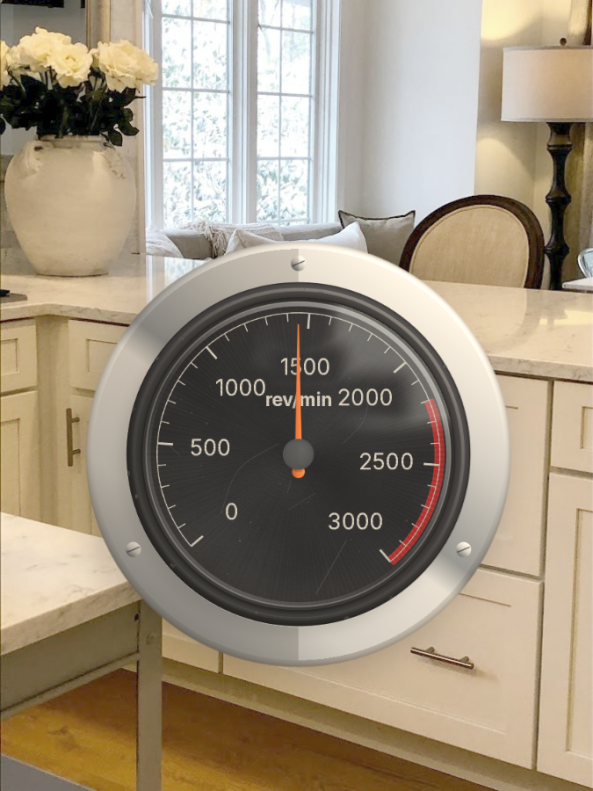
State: 1450 rpm
